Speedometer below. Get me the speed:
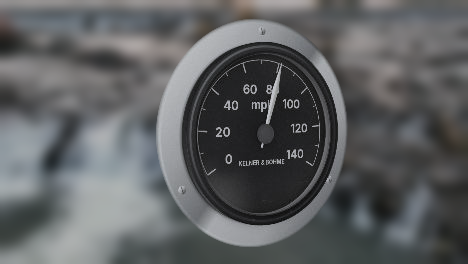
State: 80 mph
